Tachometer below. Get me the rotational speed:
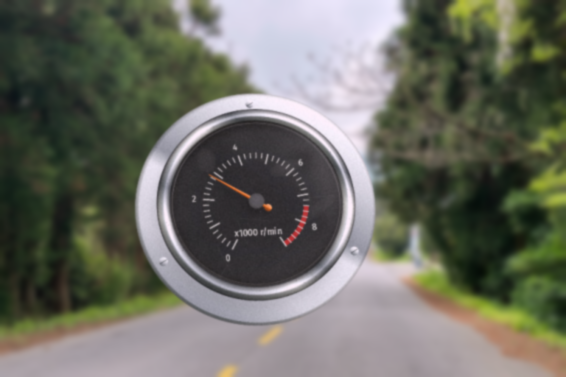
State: 2800 rpm
